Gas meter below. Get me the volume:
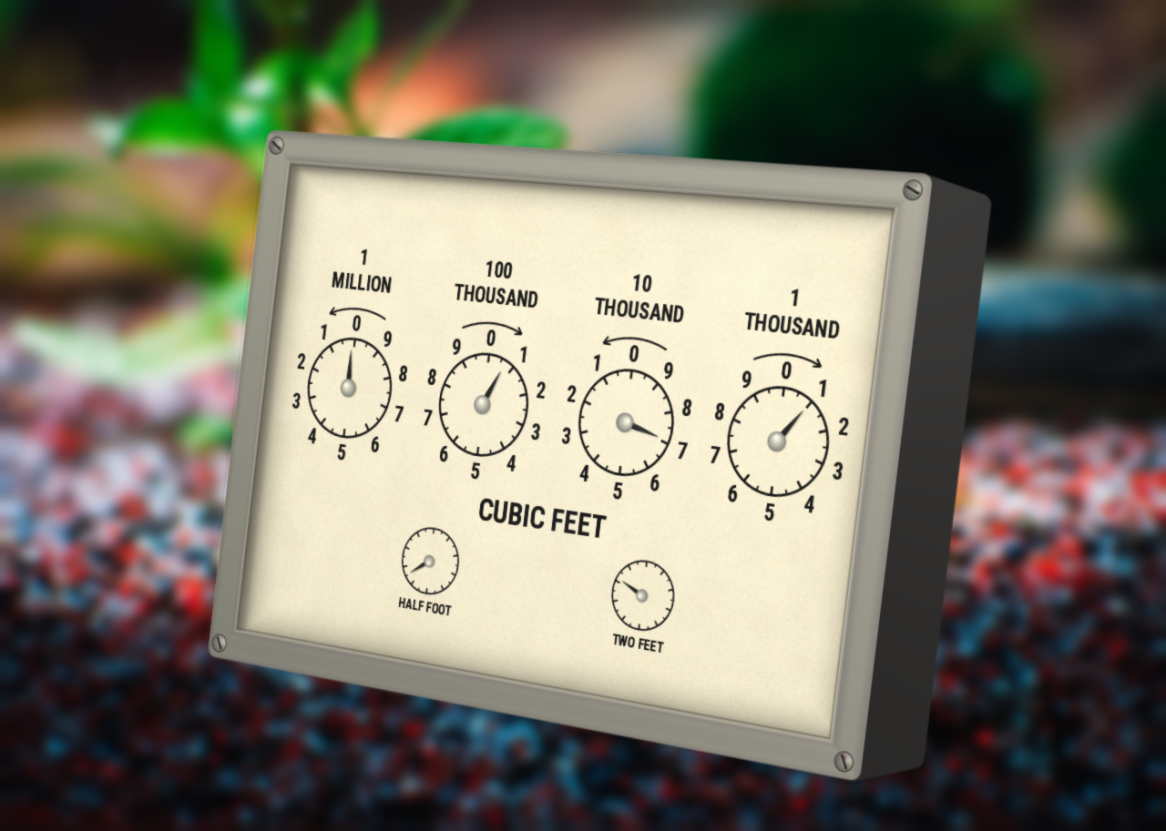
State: 7100 ft³
